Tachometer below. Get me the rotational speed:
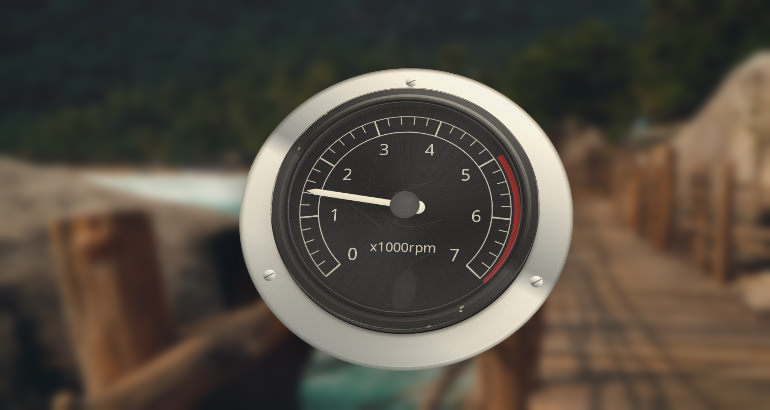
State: 1400 rpm
